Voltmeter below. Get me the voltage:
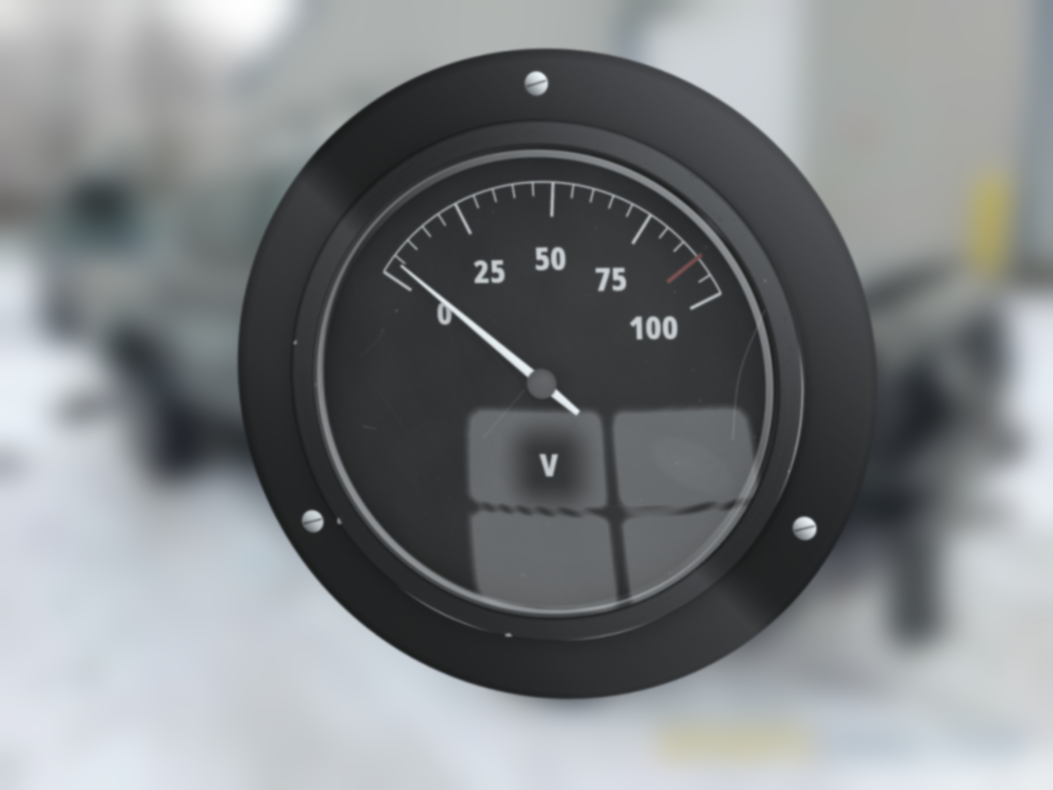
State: 5 V
